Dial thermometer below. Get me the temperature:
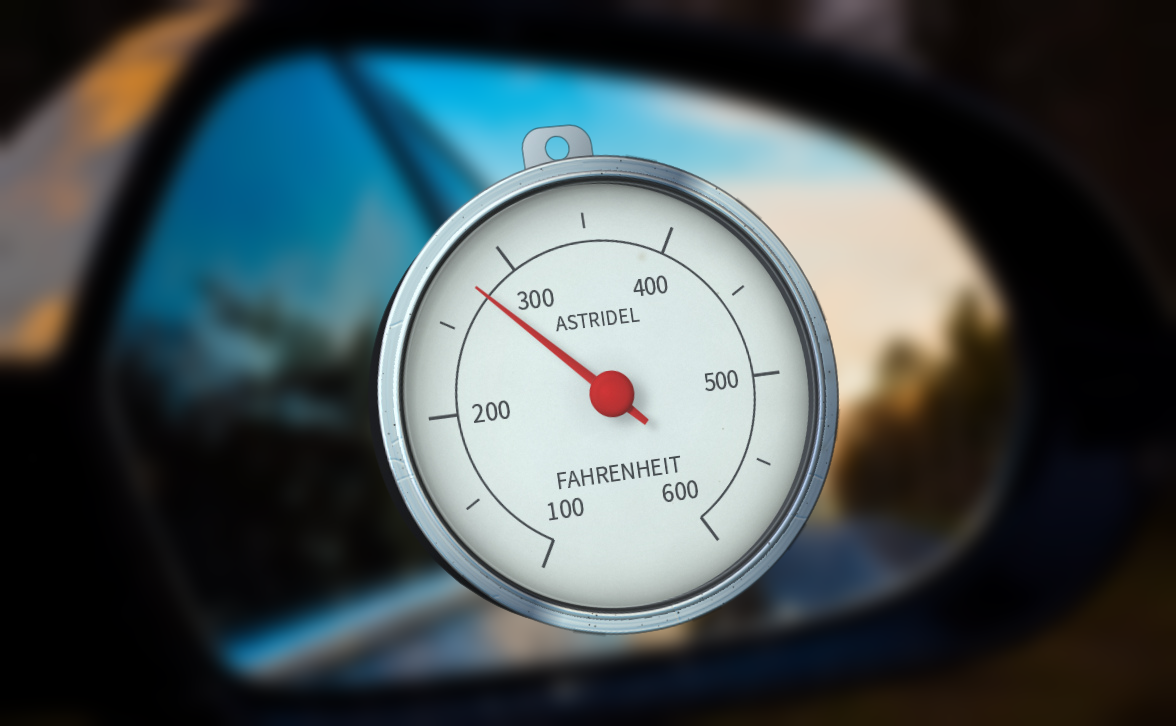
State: 275 °F
